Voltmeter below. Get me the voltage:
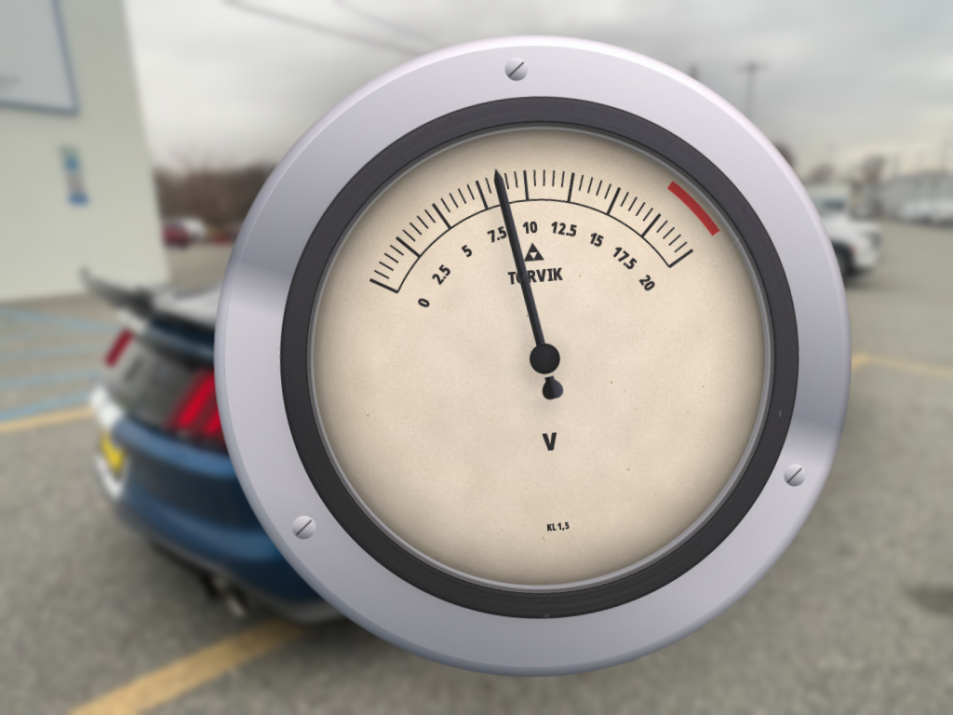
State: 8.5 V
